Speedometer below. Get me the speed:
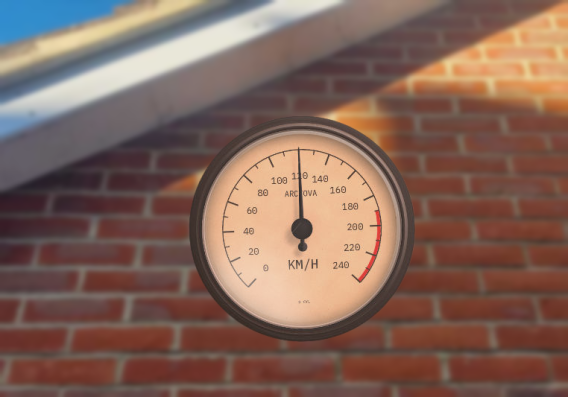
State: 120 km/h
